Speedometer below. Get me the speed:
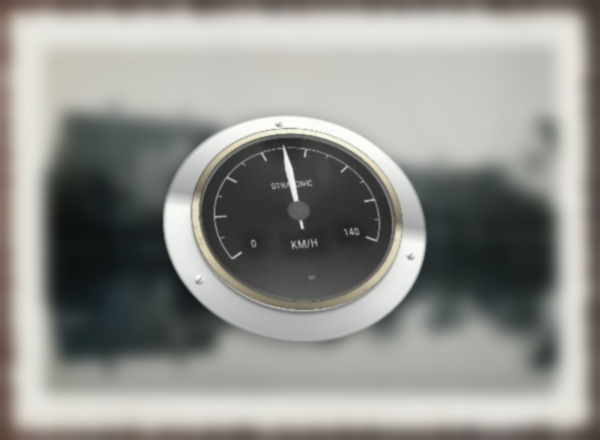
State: 70 km/h
